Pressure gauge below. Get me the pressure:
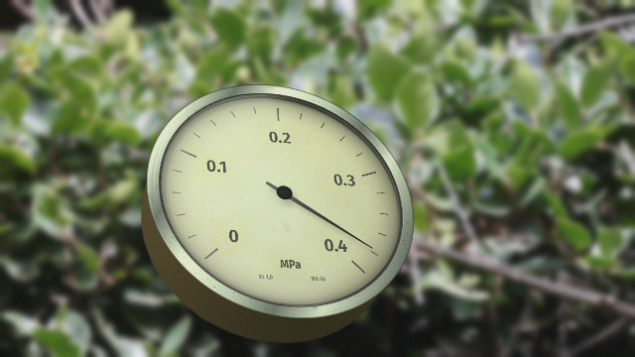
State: 0.38 MPa
